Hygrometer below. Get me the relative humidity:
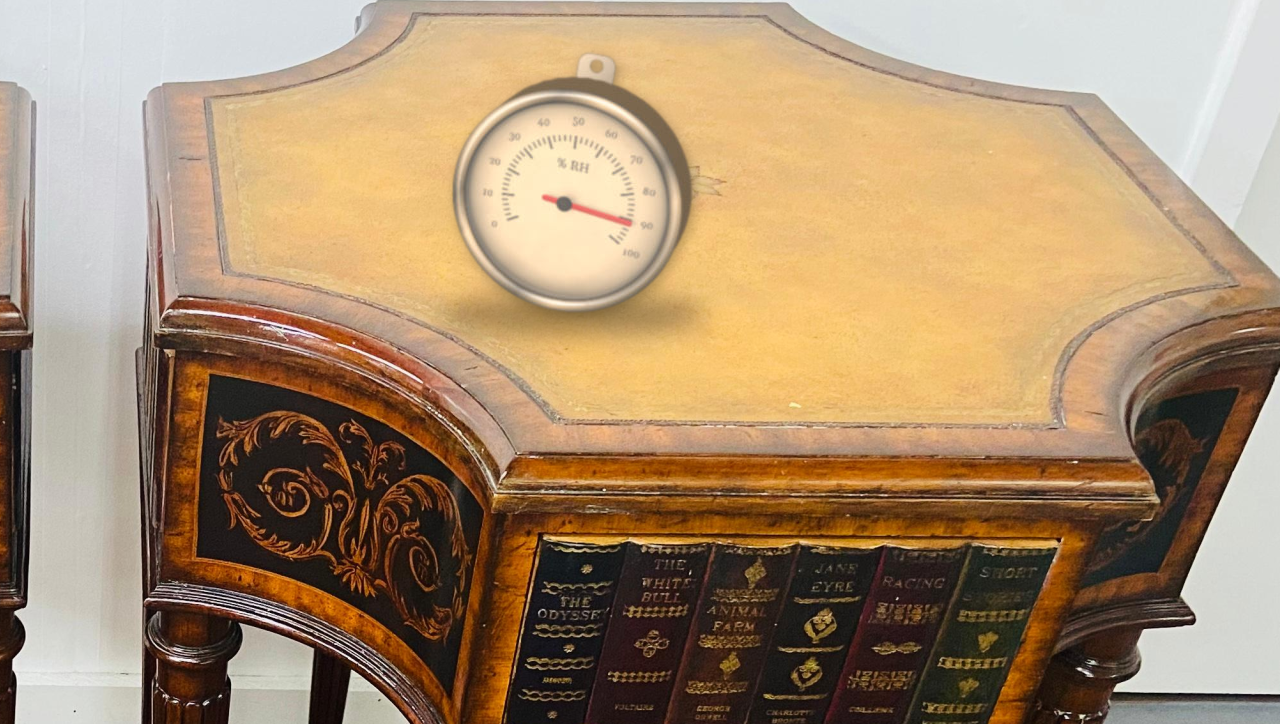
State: 90 %
